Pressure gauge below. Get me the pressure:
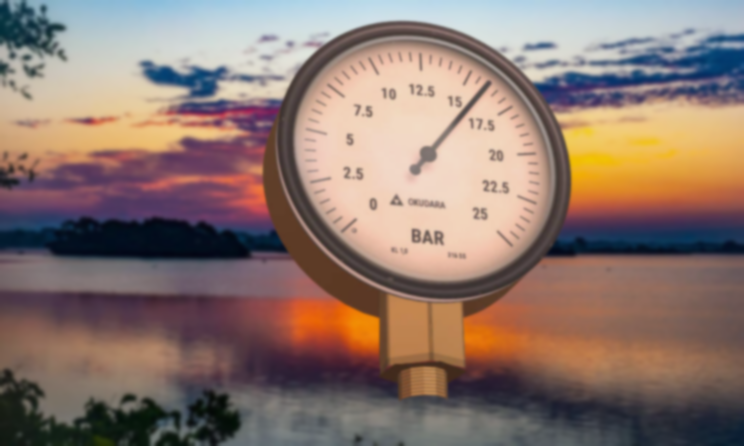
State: 16 bar
